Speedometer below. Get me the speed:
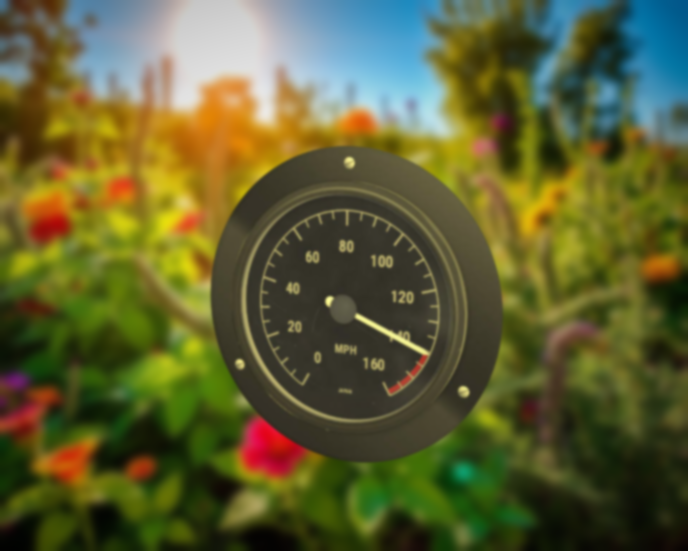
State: 140 mph
